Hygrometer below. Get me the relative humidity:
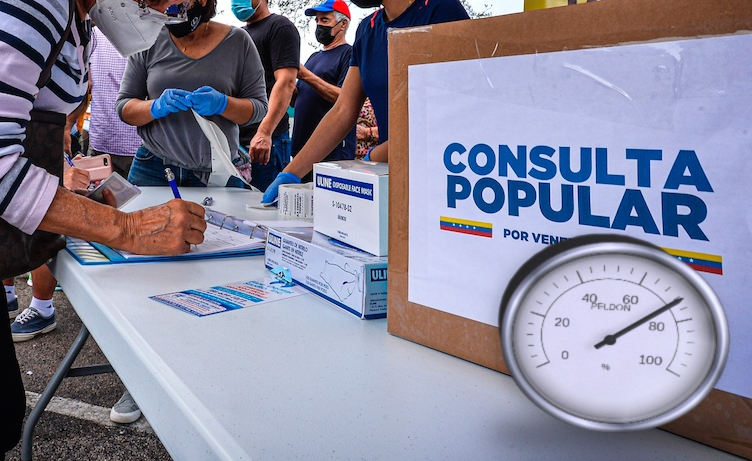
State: 72 %
